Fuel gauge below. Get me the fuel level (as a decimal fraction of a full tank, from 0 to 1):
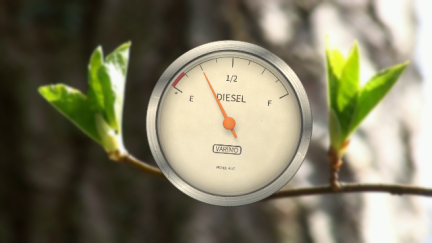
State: 0.25
